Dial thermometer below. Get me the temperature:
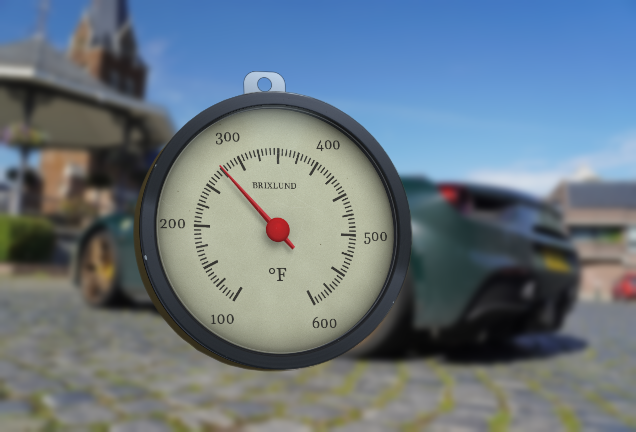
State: 275 °F
